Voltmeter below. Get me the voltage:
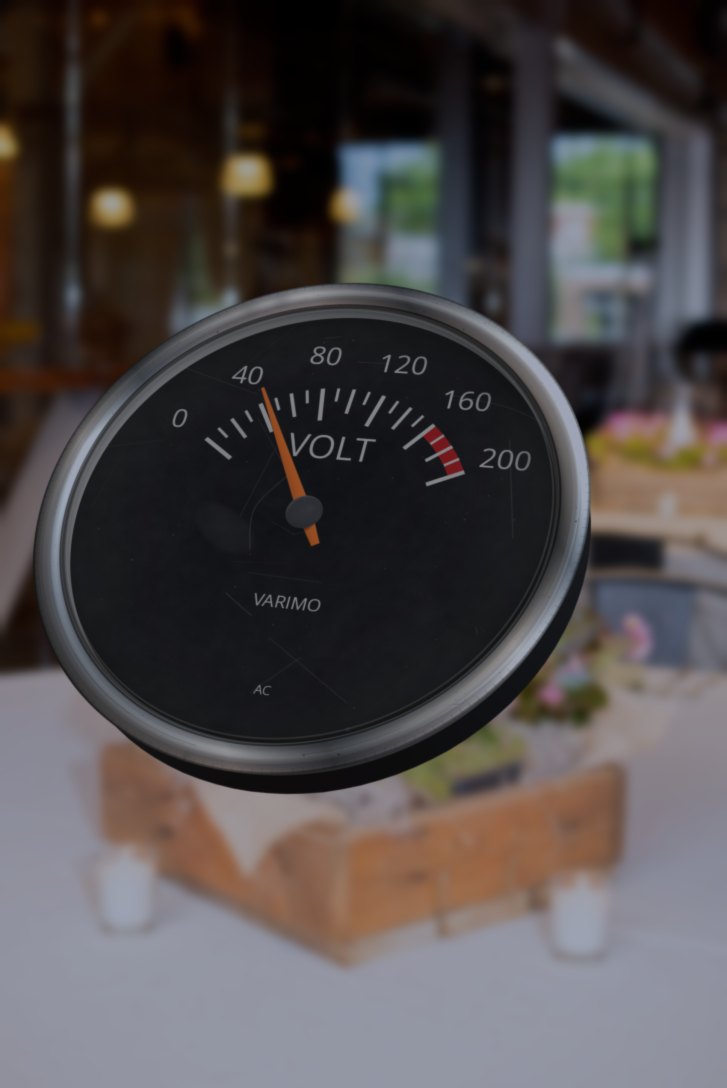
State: 45 V
